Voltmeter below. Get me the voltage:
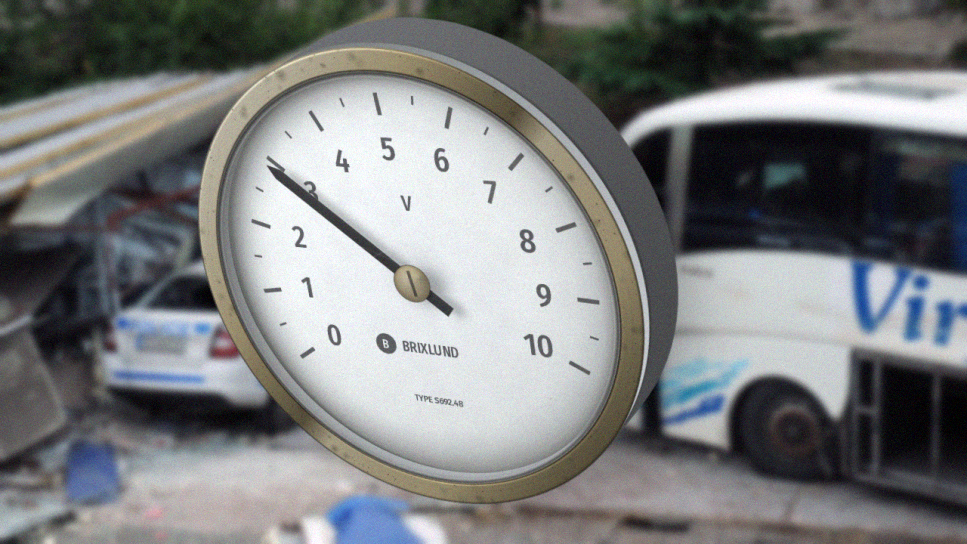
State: 3 V
